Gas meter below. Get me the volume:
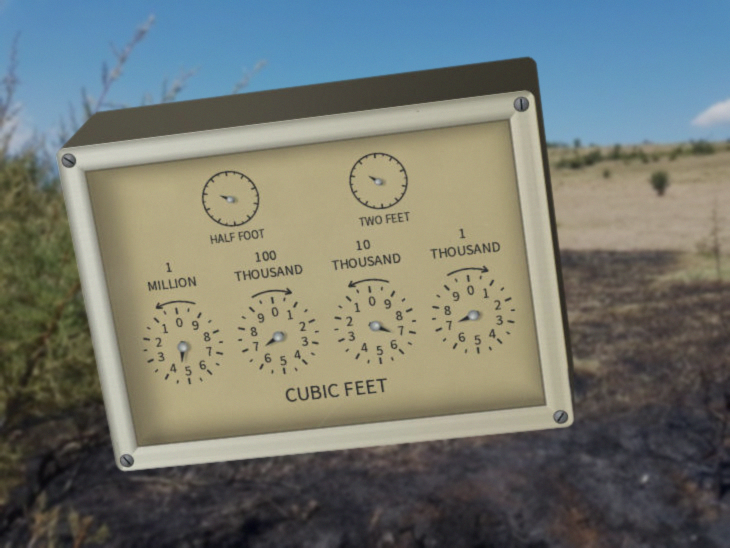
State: 466700 ft³
